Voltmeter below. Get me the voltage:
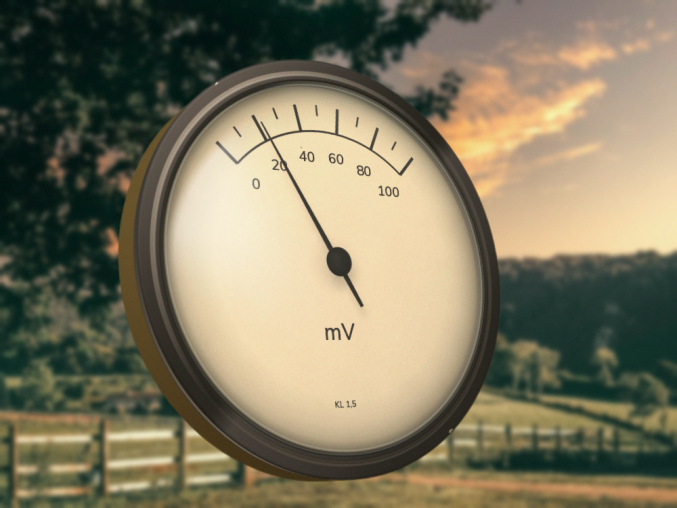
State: 20 mV
